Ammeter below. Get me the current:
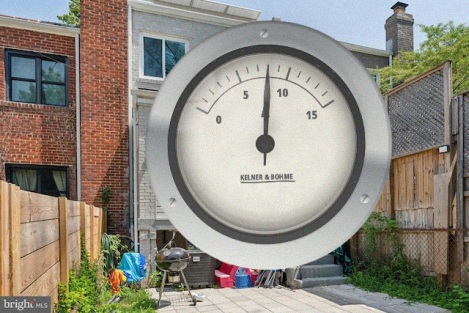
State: 8 A
